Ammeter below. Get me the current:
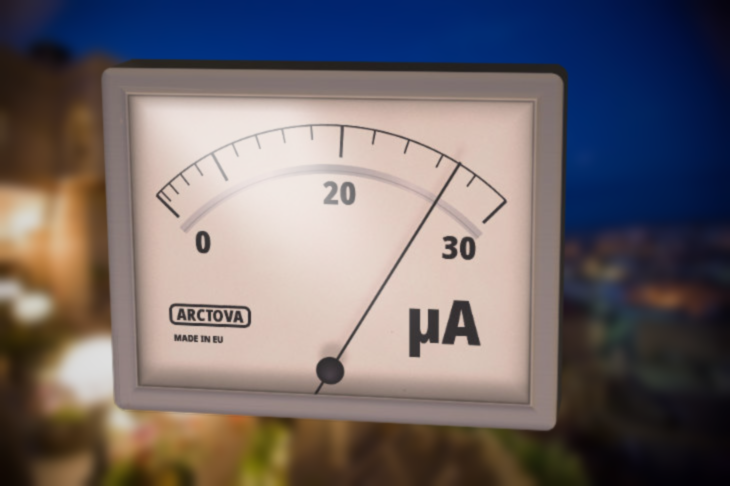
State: 27 µA
